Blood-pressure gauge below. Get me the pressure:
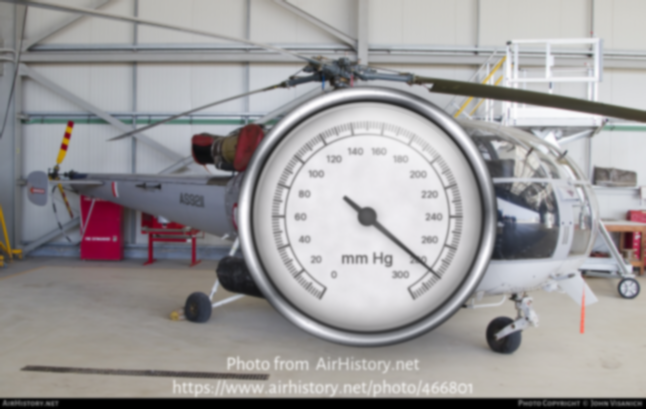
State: 280 mmHg
